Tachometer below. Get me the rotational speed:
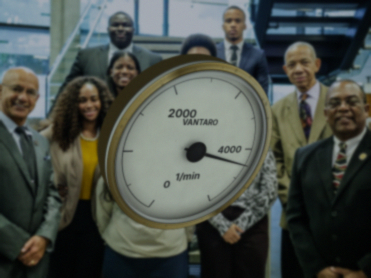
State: 4250 rpm
